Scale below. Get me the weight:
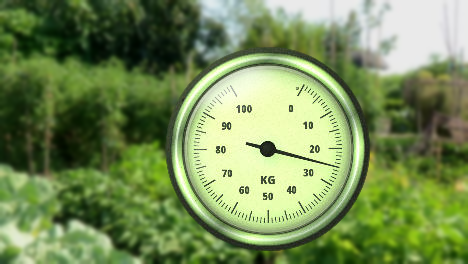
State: 25 kg
